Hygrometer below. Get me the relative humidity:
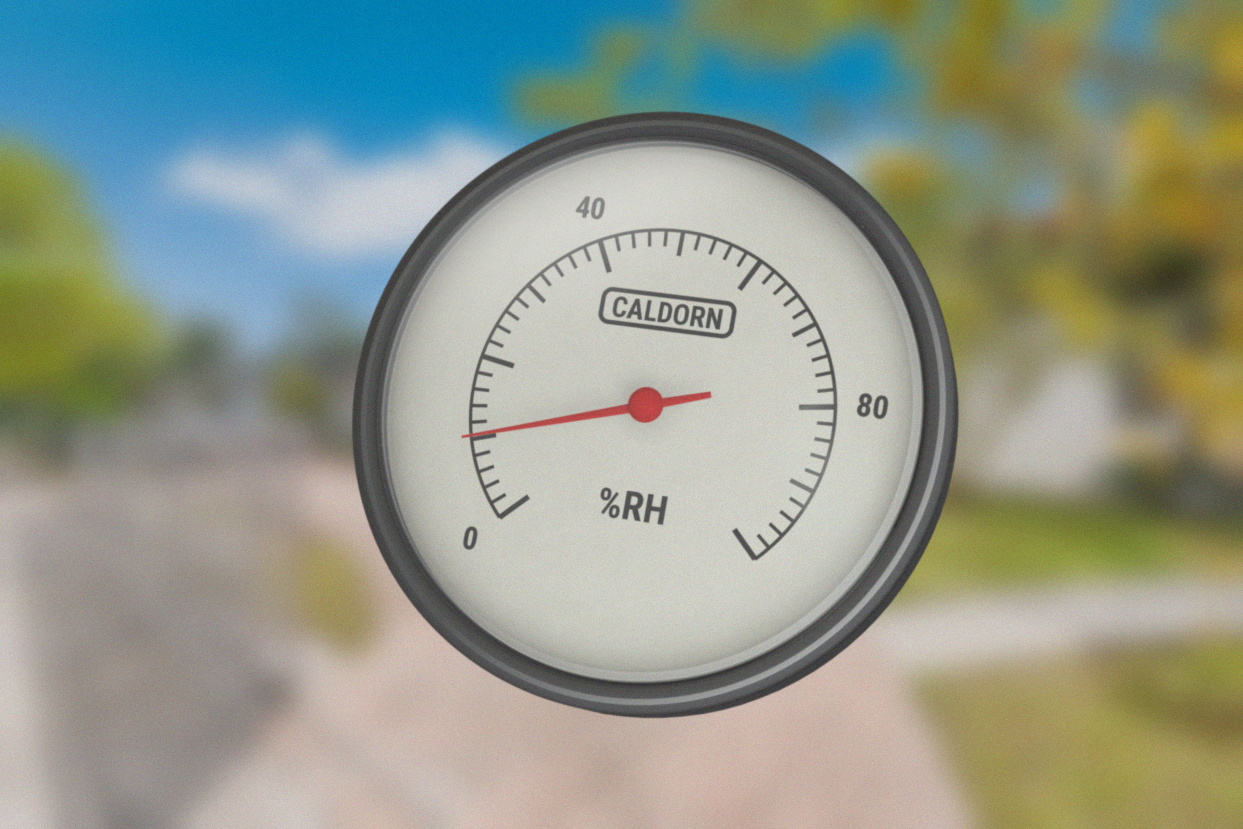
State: 10 %
